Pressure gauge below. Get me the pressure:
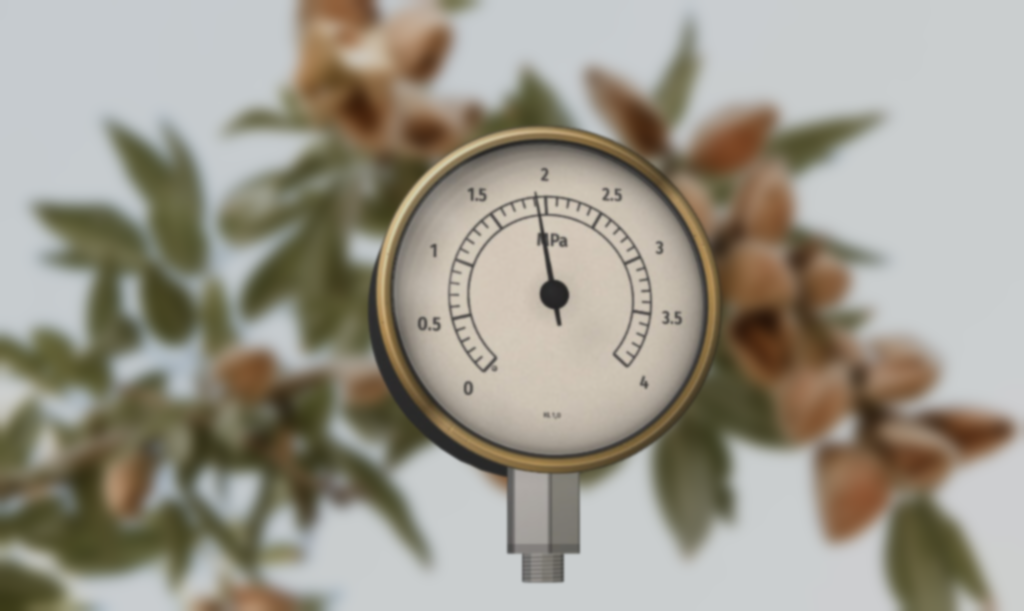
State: 1.9 MPa
